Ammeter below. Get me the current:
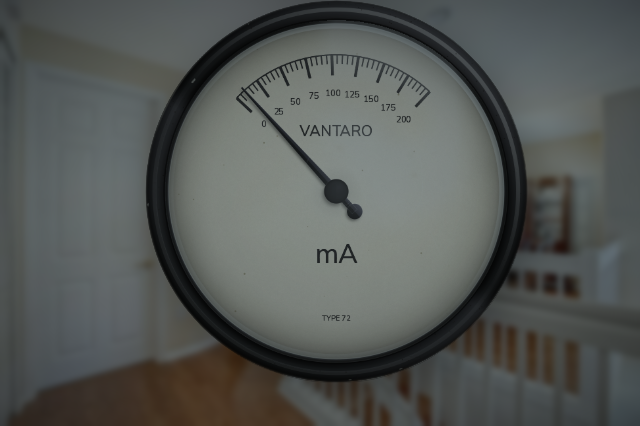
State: 10 mA
